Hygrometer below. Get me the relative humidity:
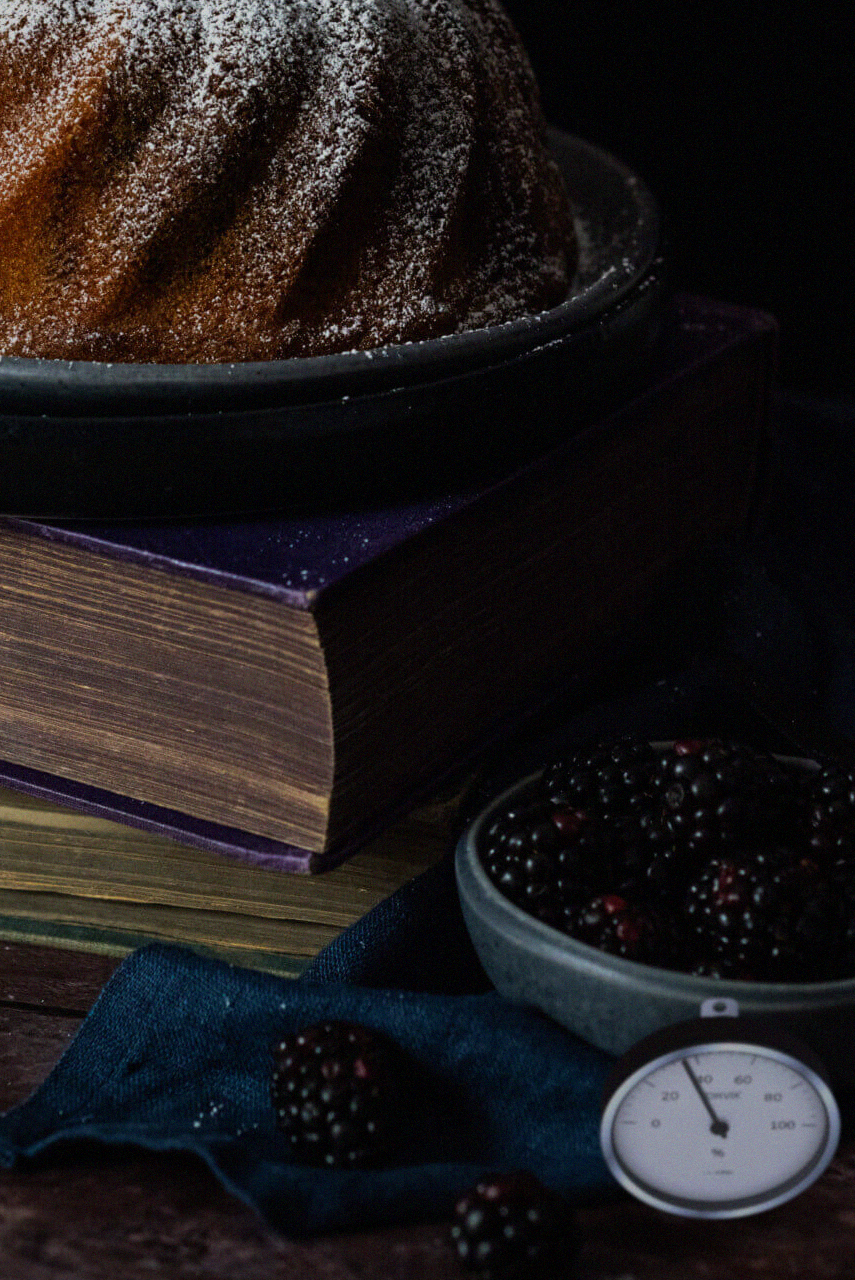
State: 36 %
